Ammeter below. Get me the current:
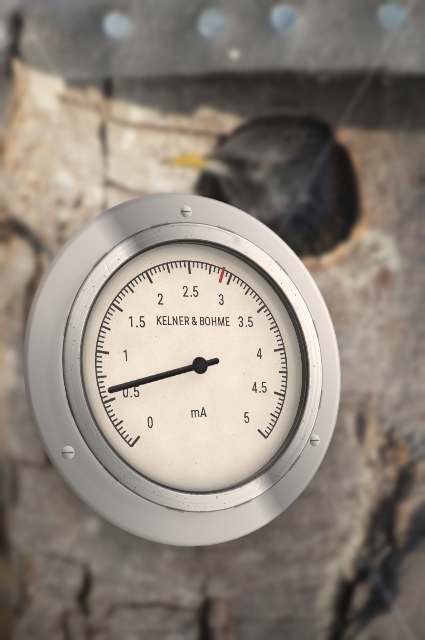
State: 0.6 mA
